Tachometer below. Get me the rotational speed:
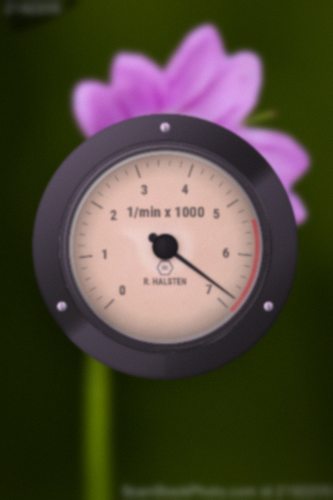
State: 6800 rpm
